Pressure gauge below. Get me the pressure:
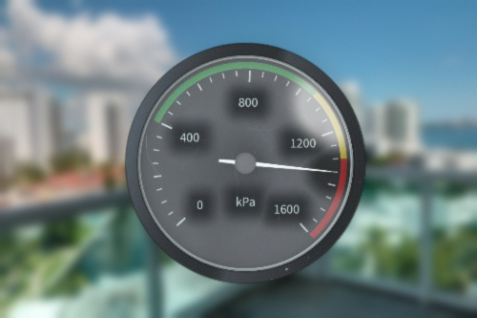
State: 1350 kPa
